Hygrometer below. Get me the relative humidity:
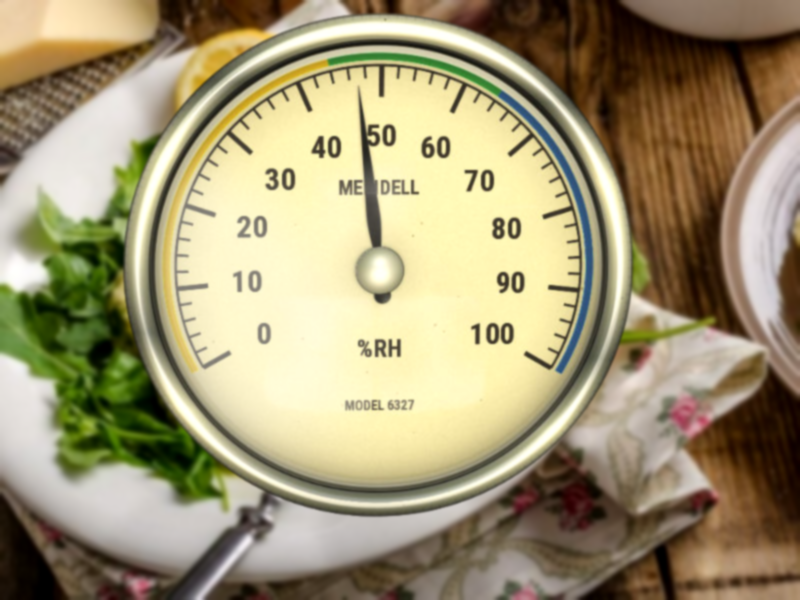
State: 47 %
